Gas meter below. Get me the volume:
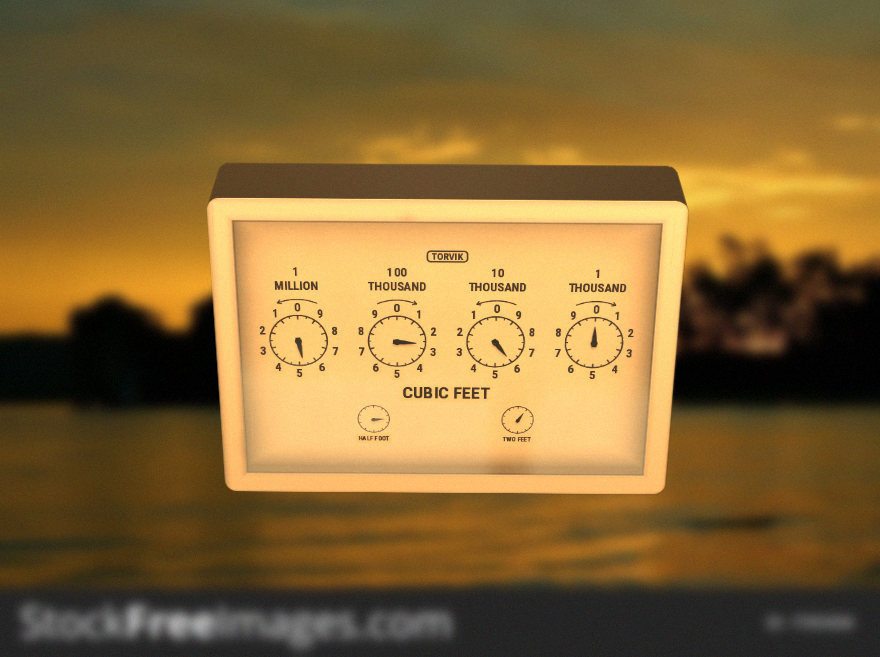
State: 526000 ft³
